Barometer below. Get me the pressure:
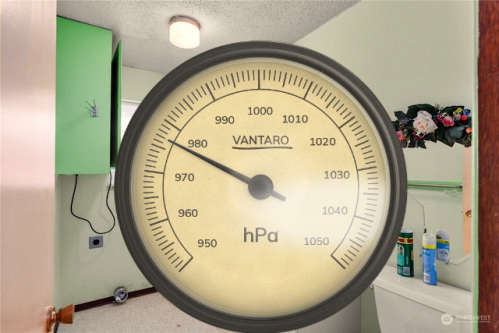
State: 977 hPa
